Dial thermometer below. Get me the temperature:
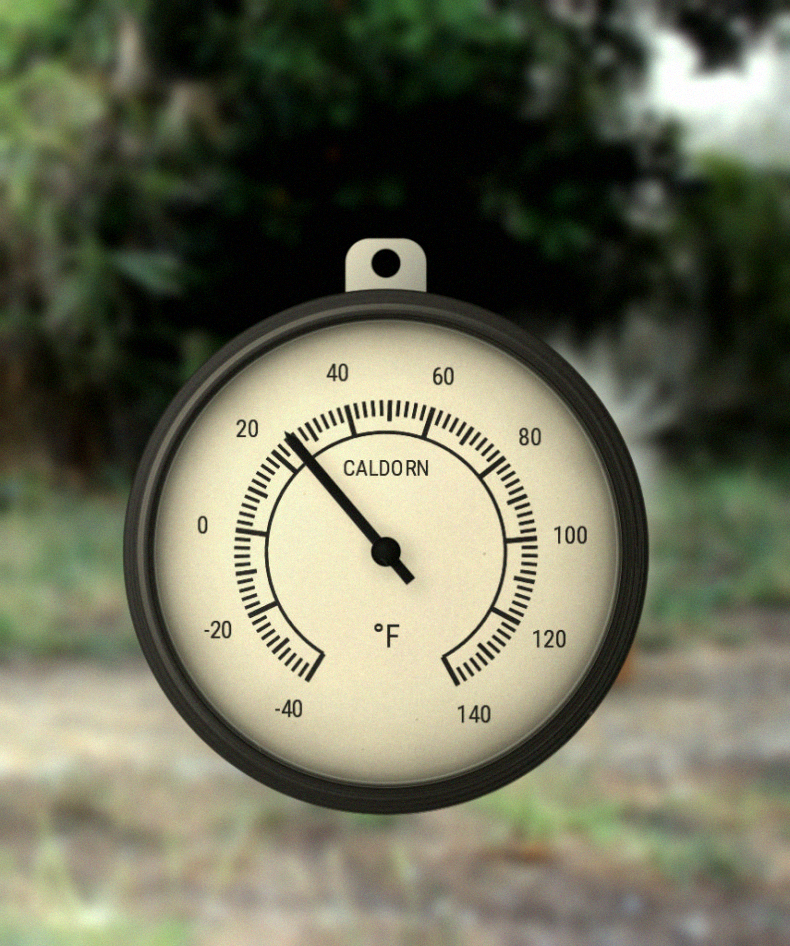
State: 25 °F
